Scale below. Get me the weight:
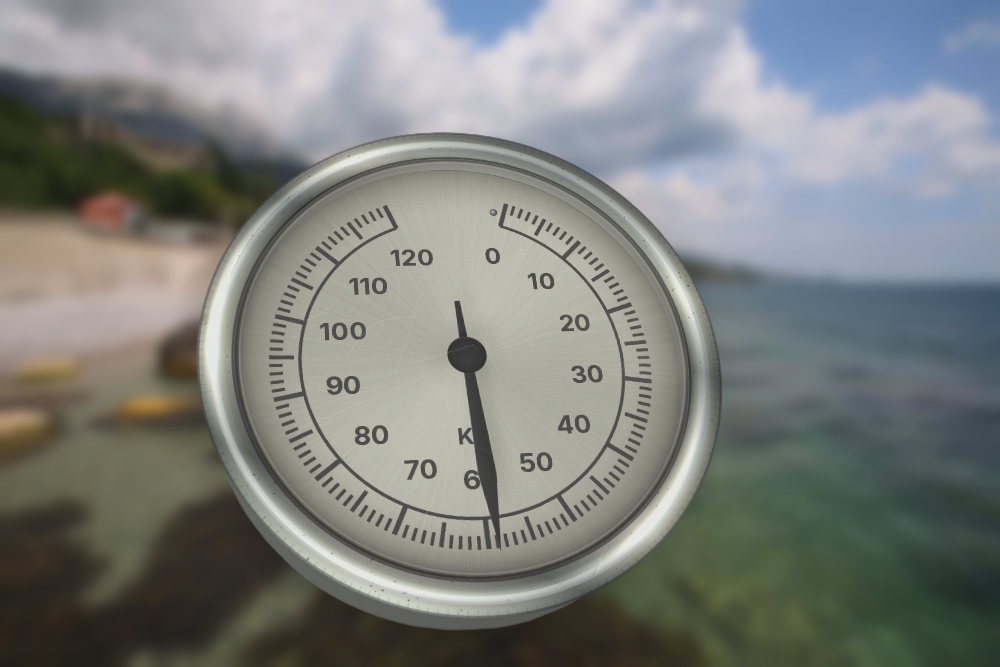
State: 59 kg
